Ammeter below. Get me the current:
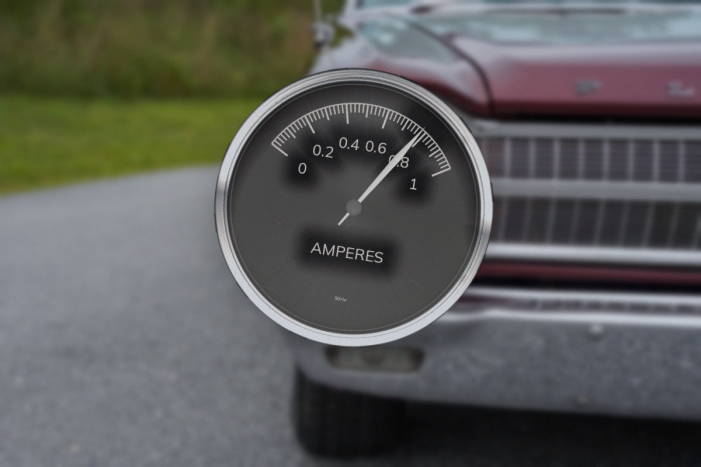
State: 0.78 A
